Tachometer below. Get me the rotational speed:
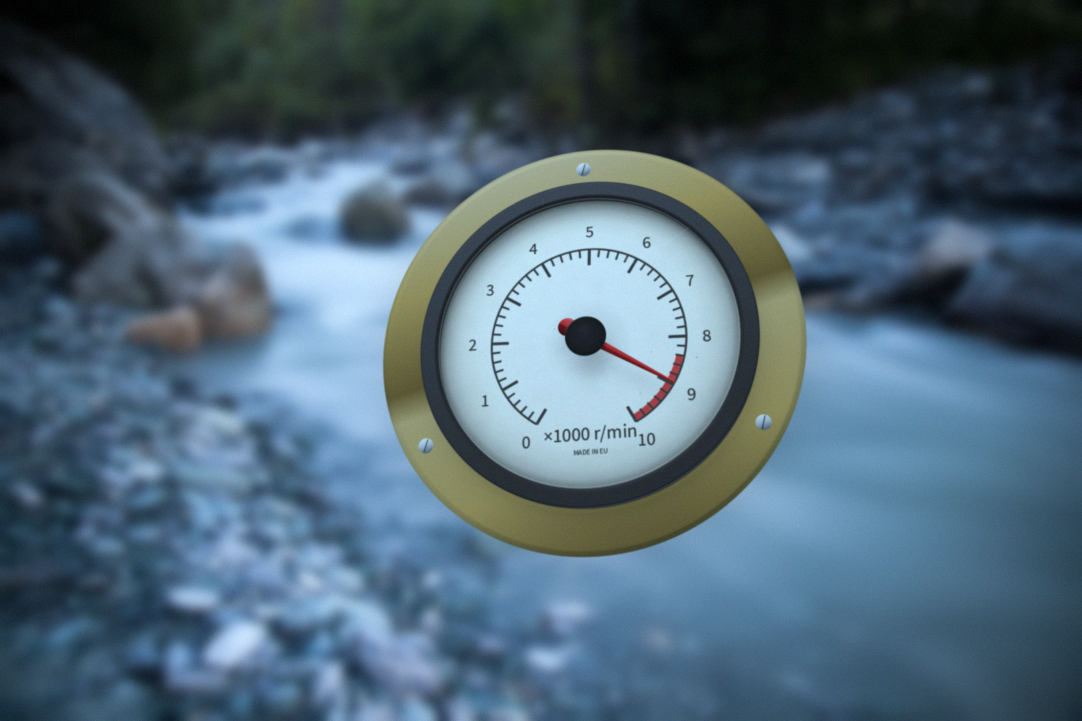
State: 9000 rpm
